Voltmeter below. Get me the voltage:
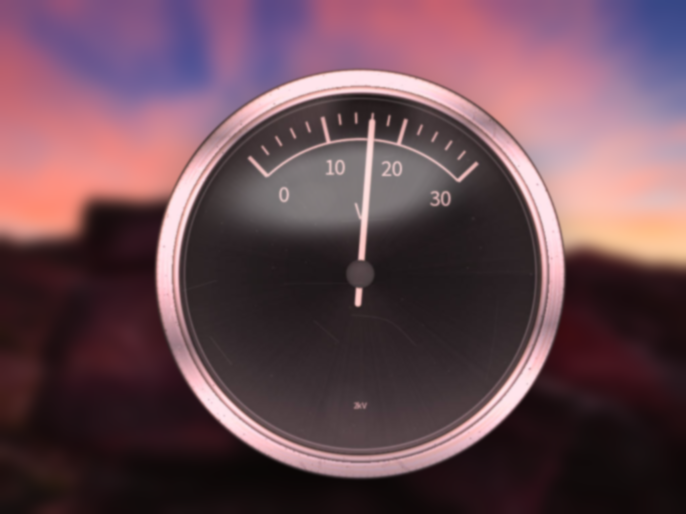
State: 16 V
